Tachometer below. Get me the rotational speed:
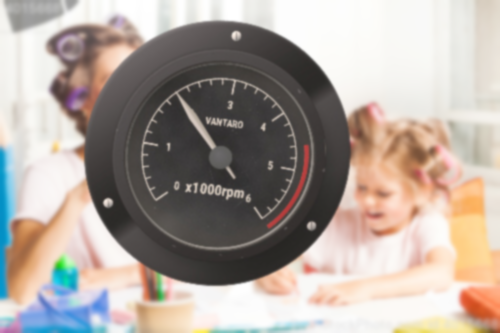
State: 2000 rpm
